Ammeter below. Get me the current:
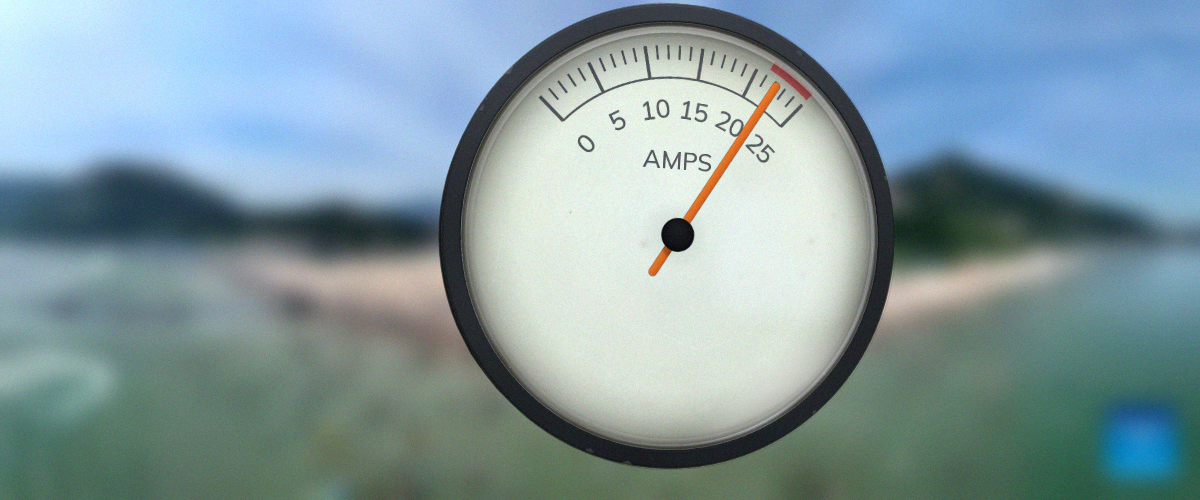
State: 22 A
